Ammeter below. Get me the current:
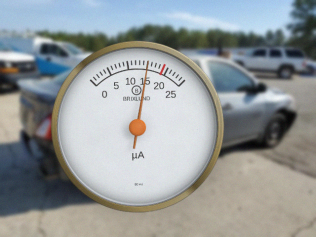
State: 15 µA
